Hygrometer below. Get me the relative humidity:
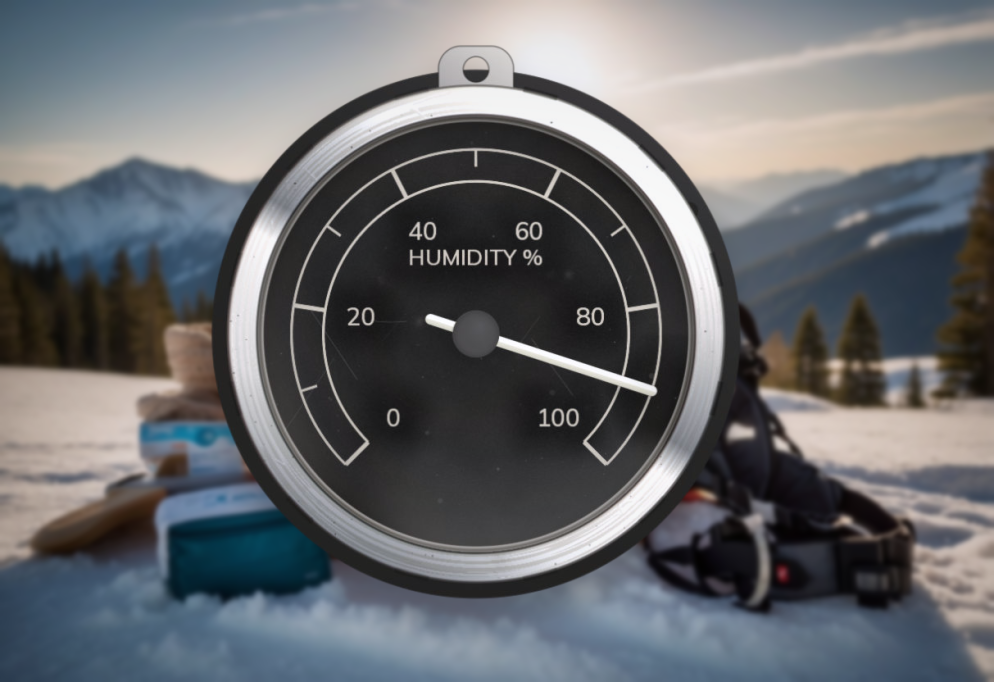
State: 90 %
